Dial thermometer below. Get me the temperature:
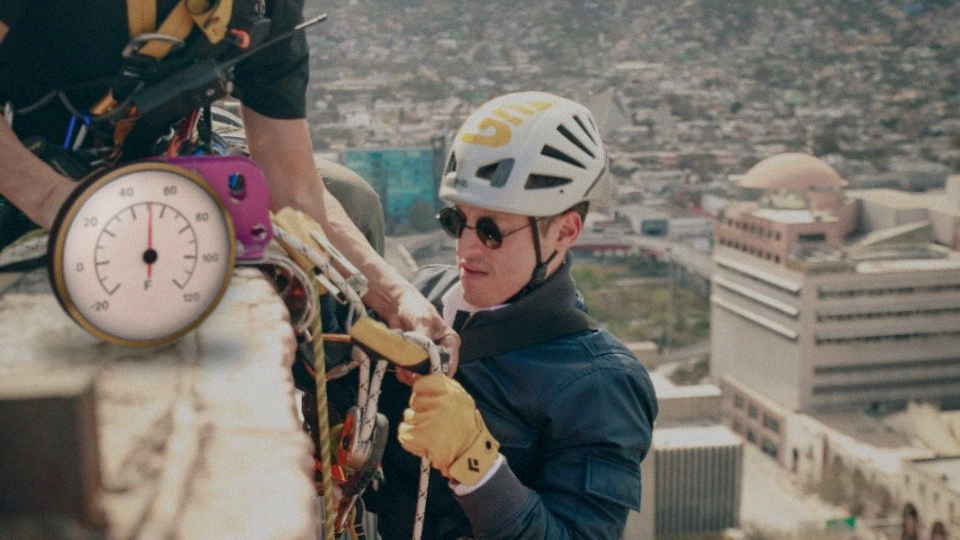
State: 50 °F
